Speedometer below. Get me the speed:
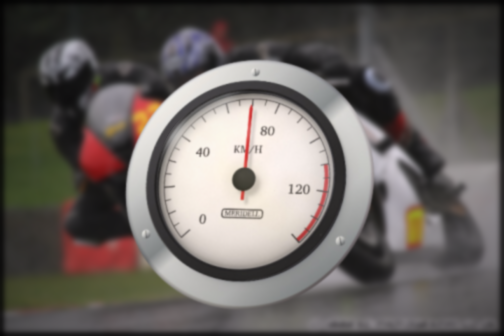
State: 70 km/h
